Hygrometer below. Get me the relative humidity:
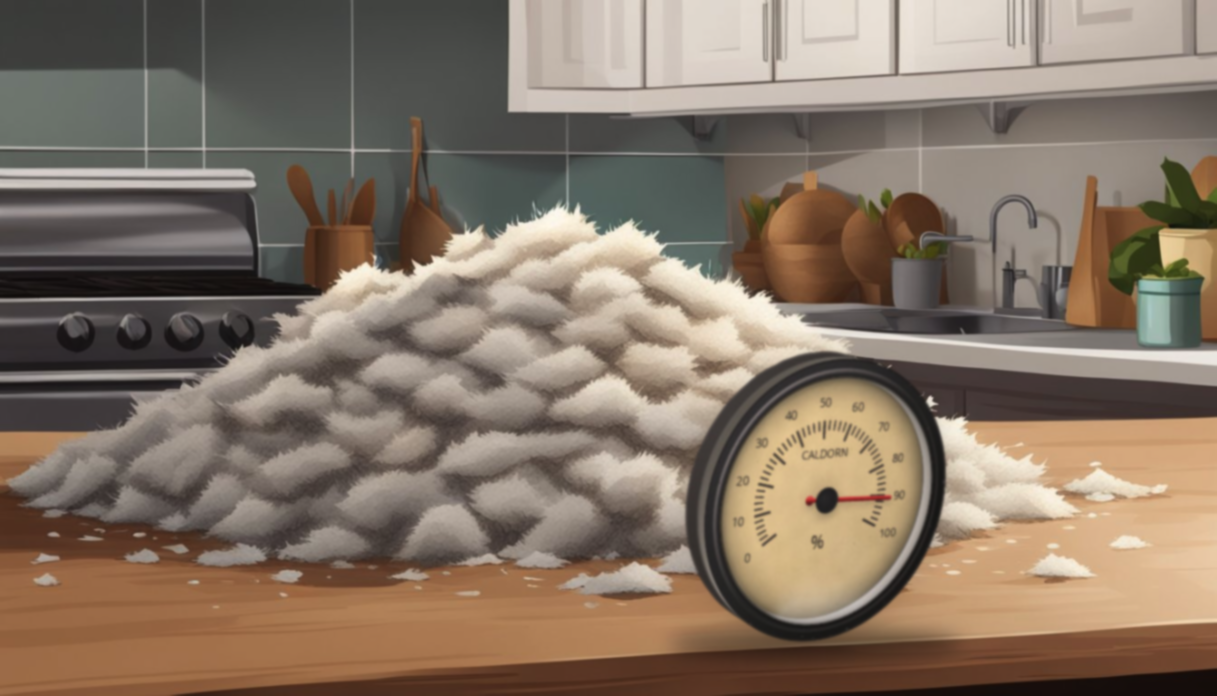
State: 90 %
